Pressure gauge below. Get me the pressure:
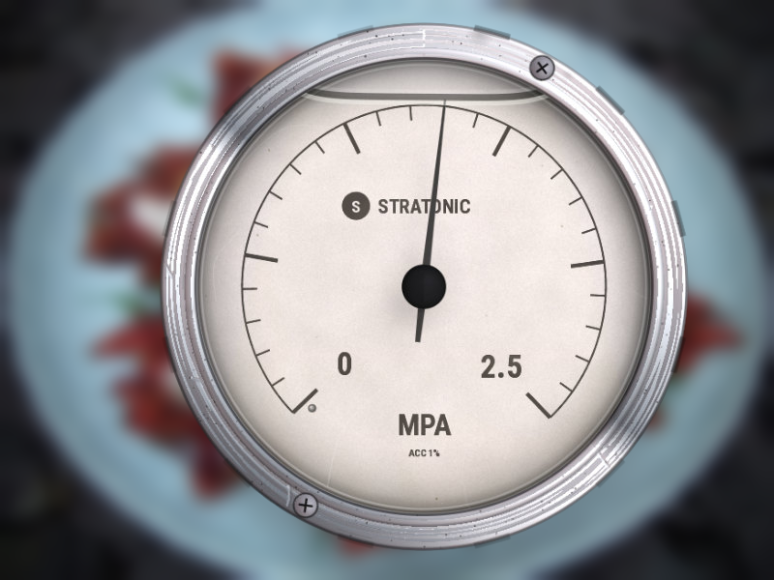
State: 1.3 MPa
